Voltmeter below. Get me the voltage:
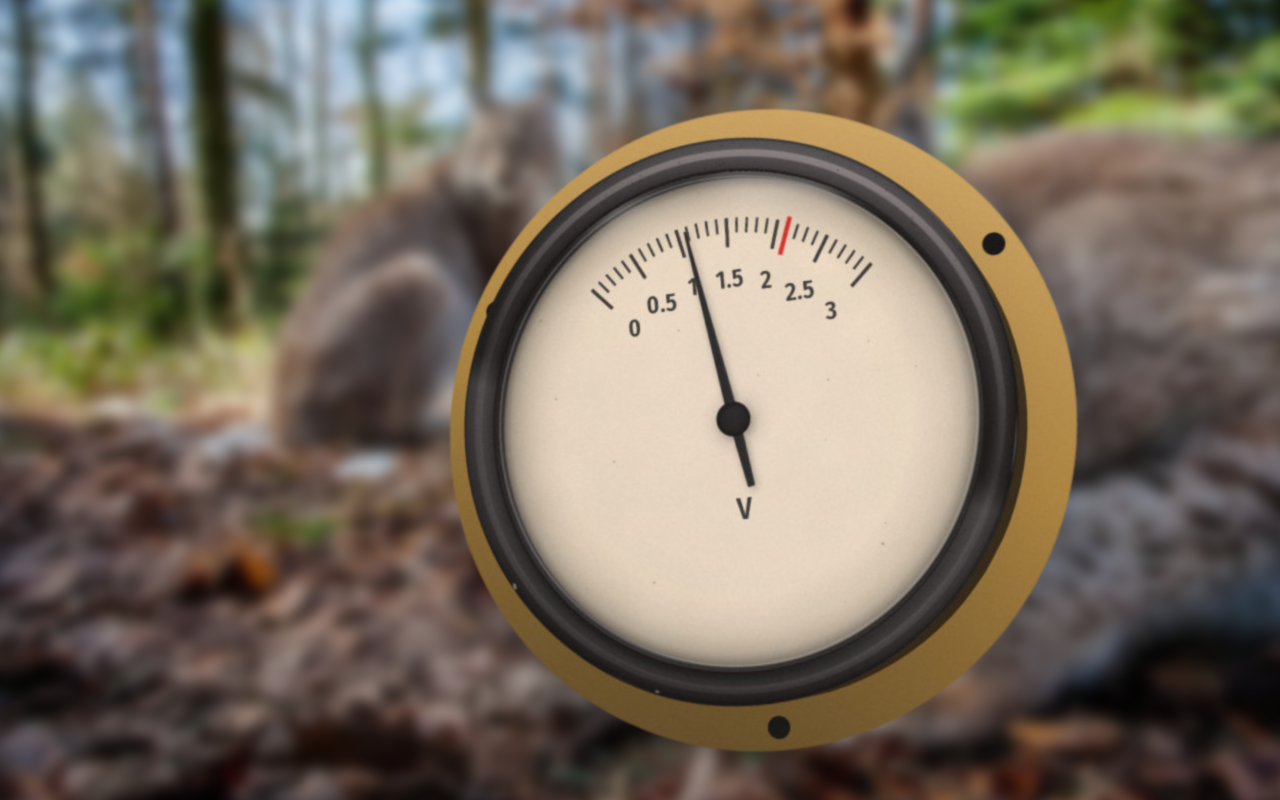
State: 1.1 V
